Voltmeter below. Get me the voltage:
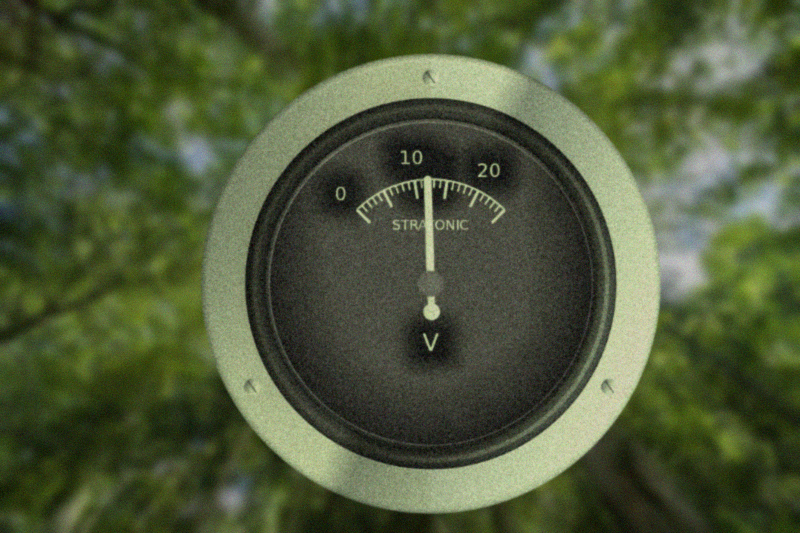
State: 12 V
